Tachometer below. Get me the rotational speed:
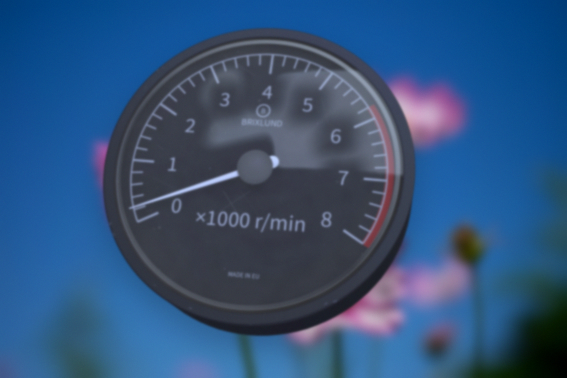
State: 200 rpm
